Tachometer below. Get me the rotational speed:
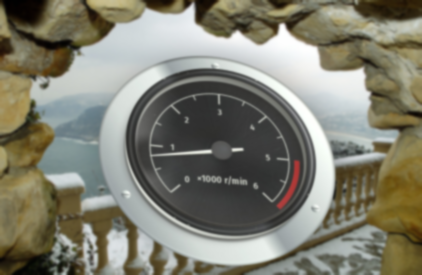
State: 750 rpm
